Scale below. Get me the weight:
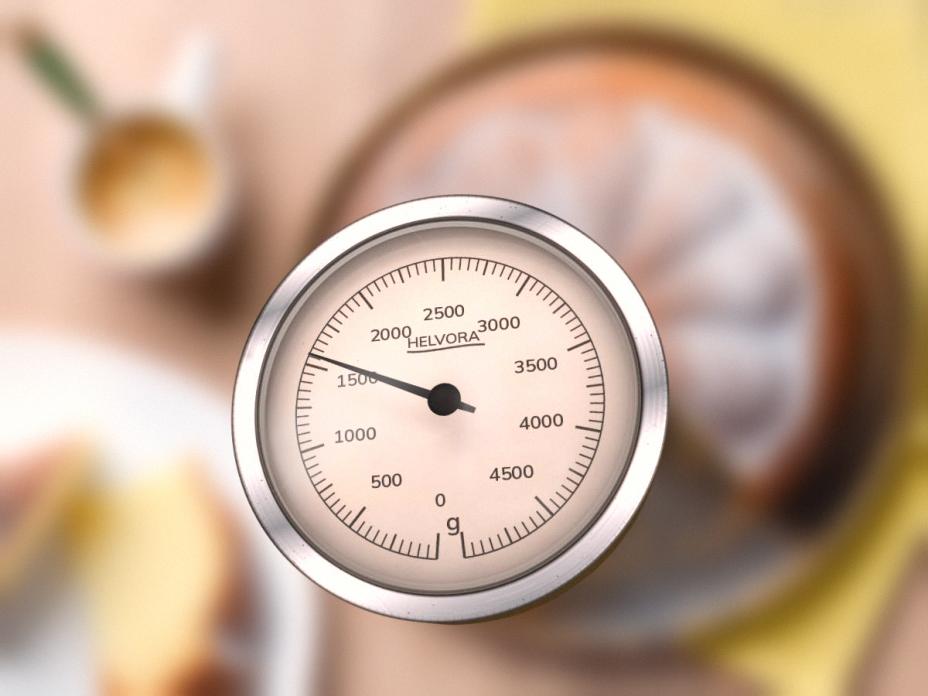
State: 1550 g
